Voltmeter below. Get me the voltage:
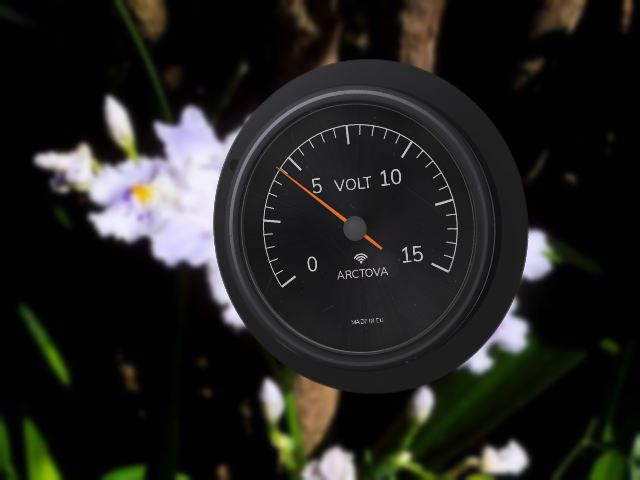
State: 4.5 V
